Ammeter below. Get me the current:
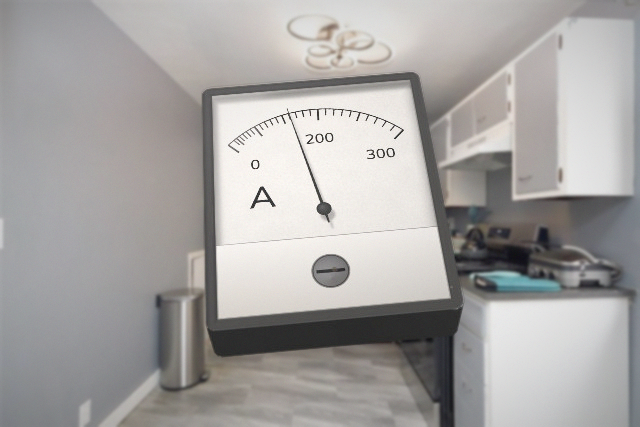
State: 160 A
